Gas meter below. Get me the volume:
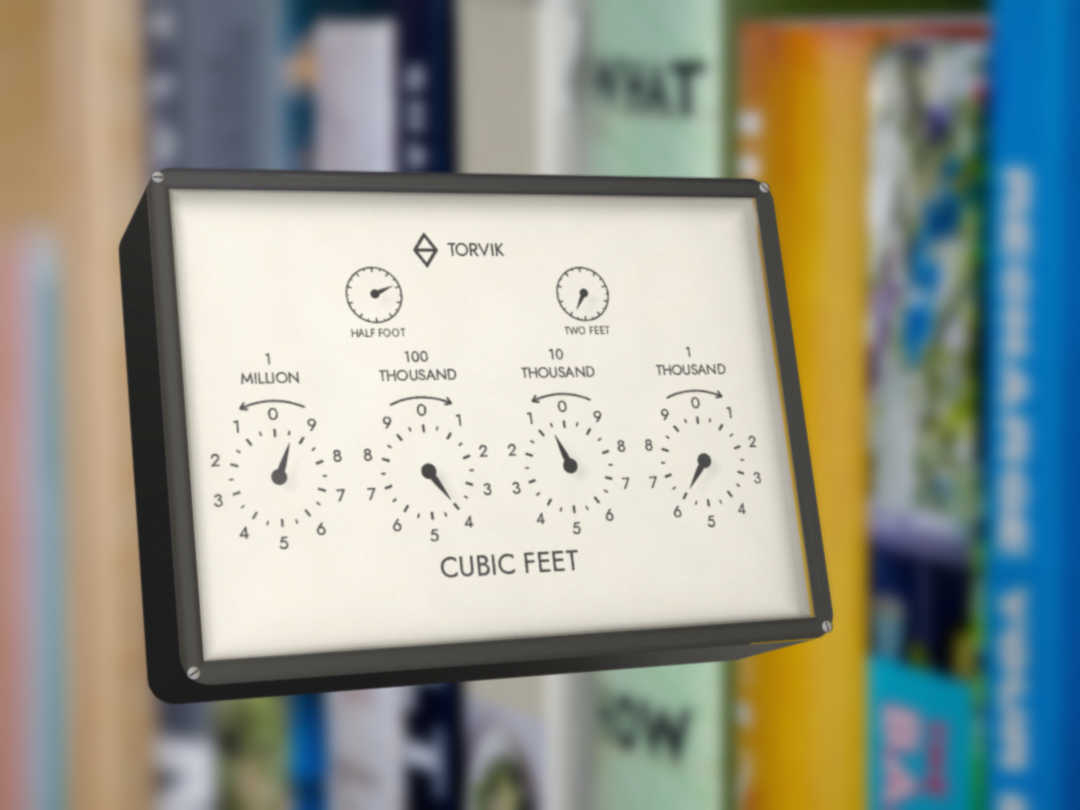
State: 940600 ft³
